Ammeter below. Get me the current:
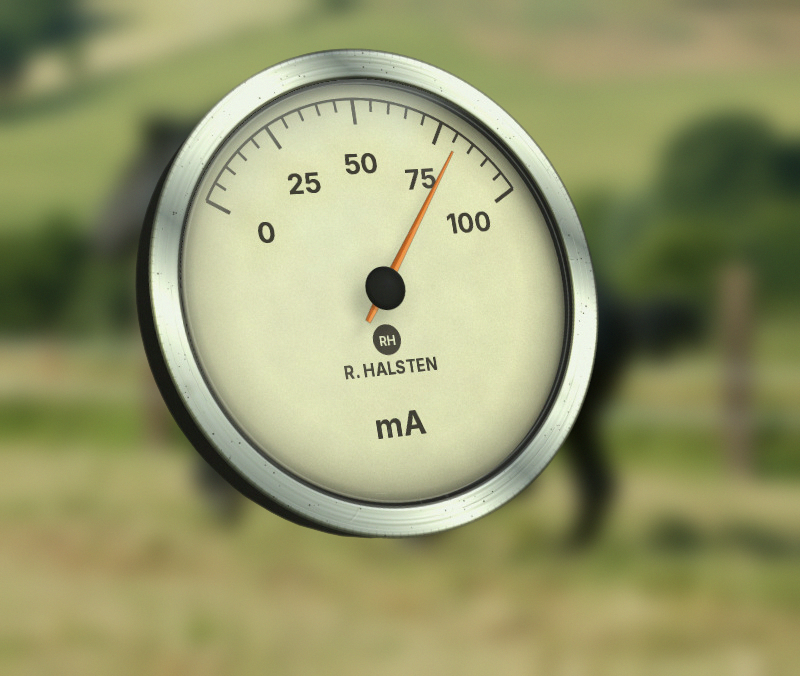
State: 80 mA
